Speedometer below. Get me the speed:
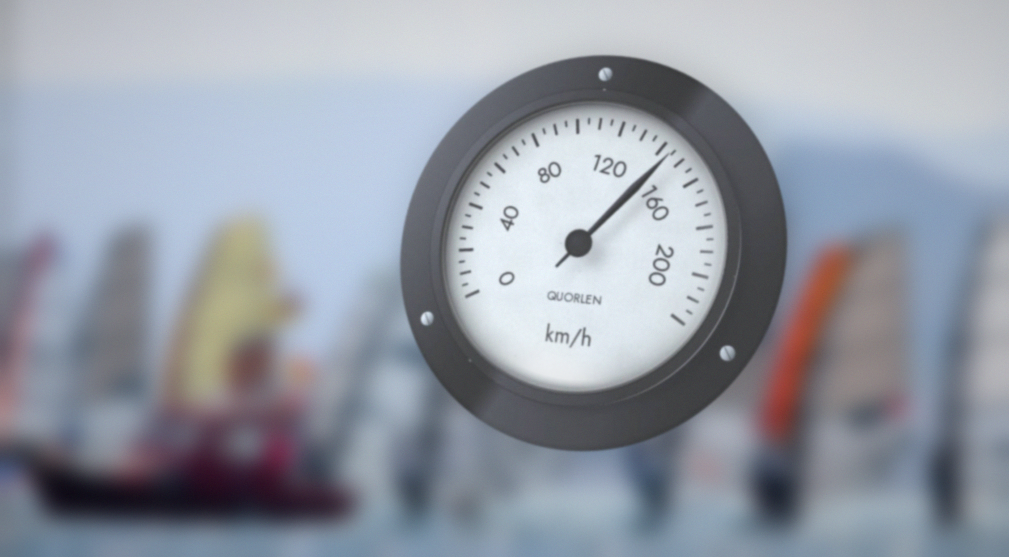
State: 145 km/h
